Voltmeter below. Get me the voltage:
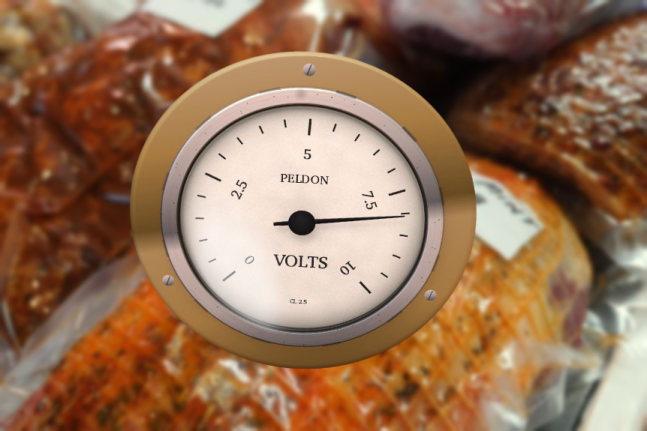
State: 8 V
